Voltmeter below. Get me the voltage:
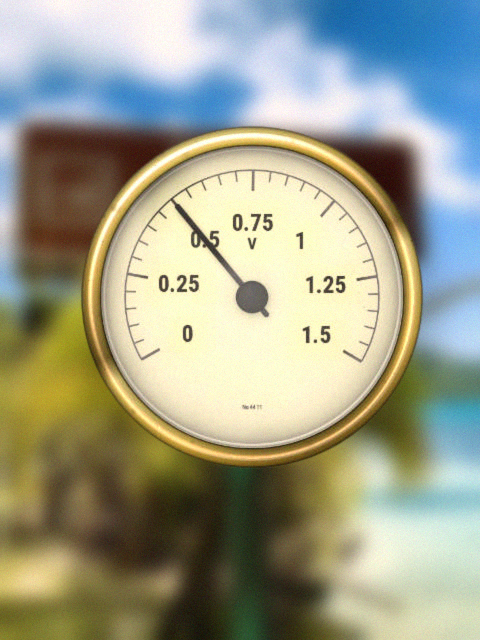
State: 0.5 V
